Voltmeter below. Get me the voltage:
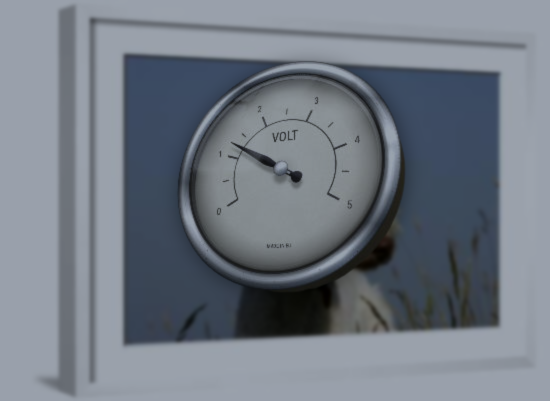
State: 1.25 V
